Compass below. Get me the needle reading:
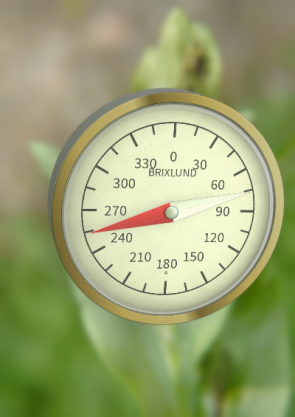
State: 255 °
